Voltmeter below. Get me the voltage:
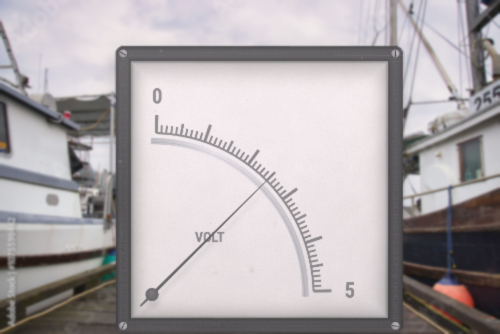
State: 2.5 V
